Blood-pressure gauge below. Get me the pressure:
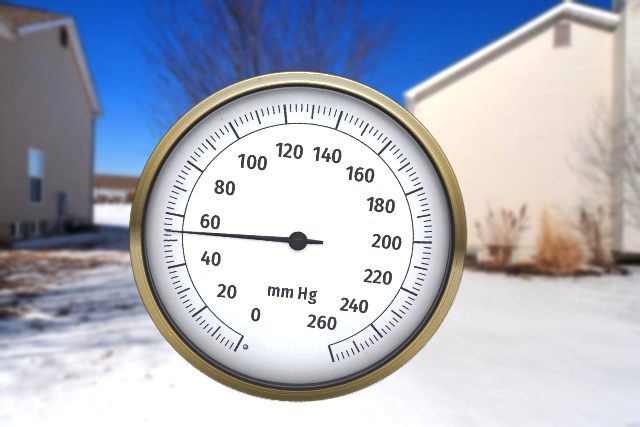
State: 54 mmHg
